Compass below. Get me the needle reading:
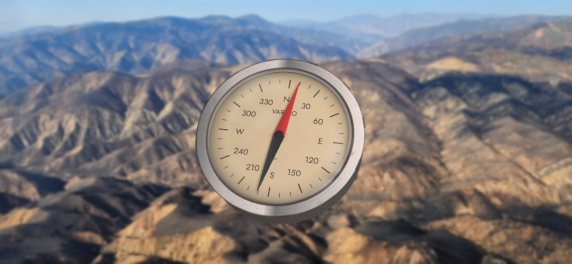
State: 10 °
